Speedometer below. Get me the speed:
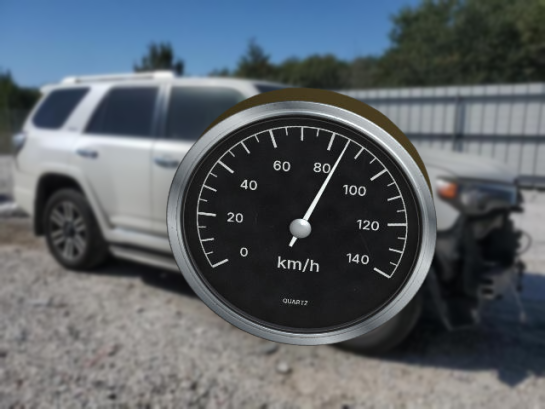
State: 85 km/h
